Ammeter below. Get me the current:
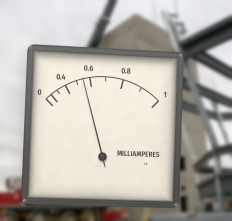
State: 0.55 mA
